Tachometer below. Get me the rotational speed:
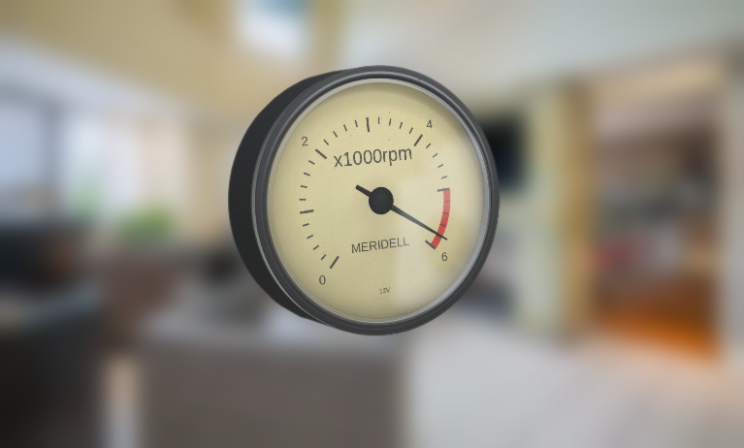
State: 5800 rpm
